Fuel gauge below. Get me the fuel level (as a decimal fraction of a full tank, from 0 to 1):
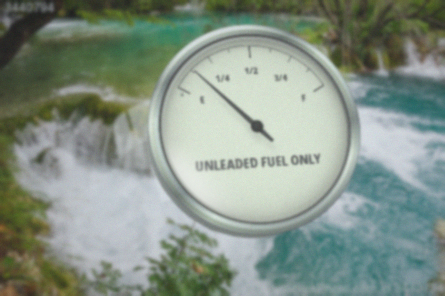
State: 0.125
